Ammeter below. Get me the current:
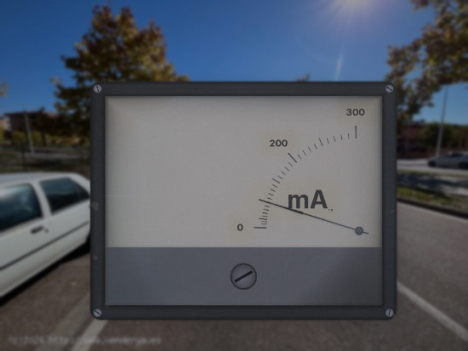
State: 100 mA
